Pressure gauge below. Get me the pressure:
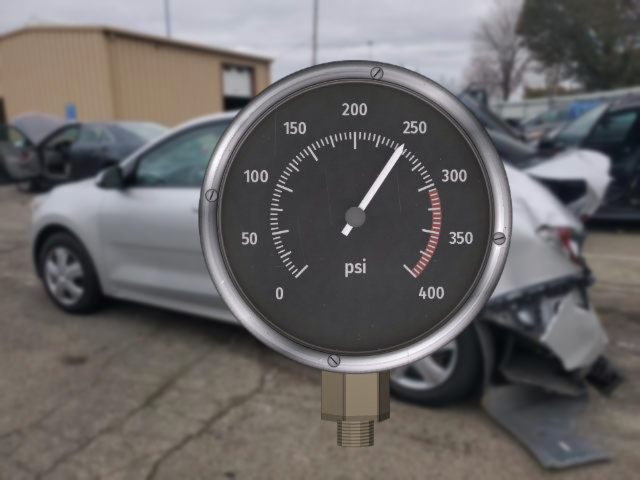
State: 250 psi
